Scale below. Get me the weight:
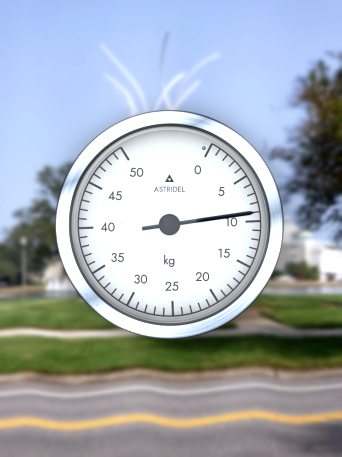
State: 9 kg
